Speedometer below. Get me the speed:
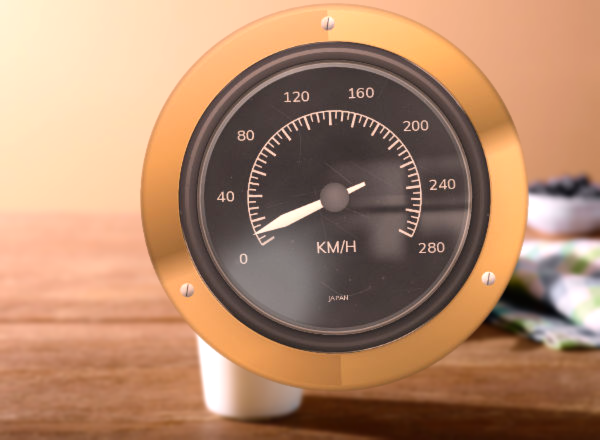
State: 10 km/h
